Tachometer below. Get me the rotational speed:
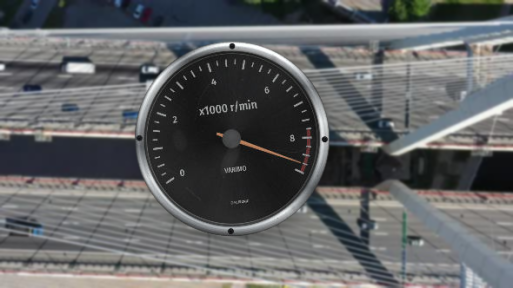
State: 8750 rpm
